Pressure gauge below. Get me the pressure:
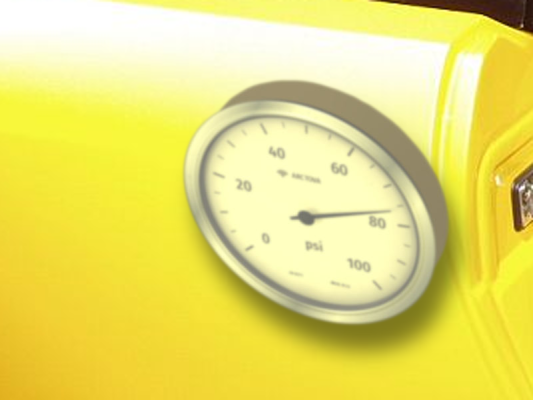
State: 75 psi
